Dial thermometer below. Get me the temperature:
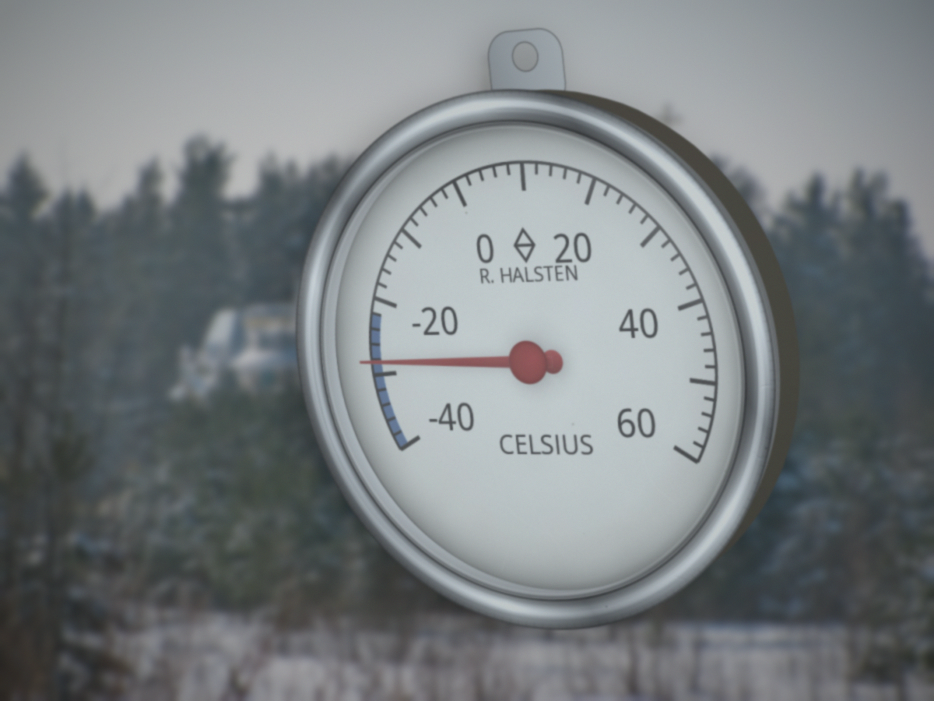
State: -28 °C
